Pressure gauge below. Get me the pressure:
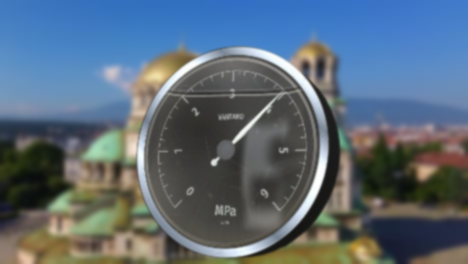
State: 4 MPa
